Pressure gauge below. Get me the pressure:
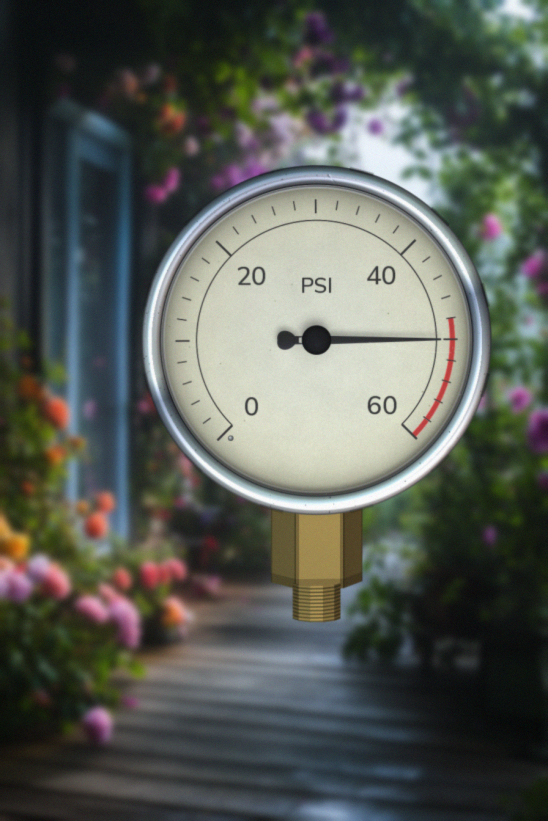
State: 50 psi
